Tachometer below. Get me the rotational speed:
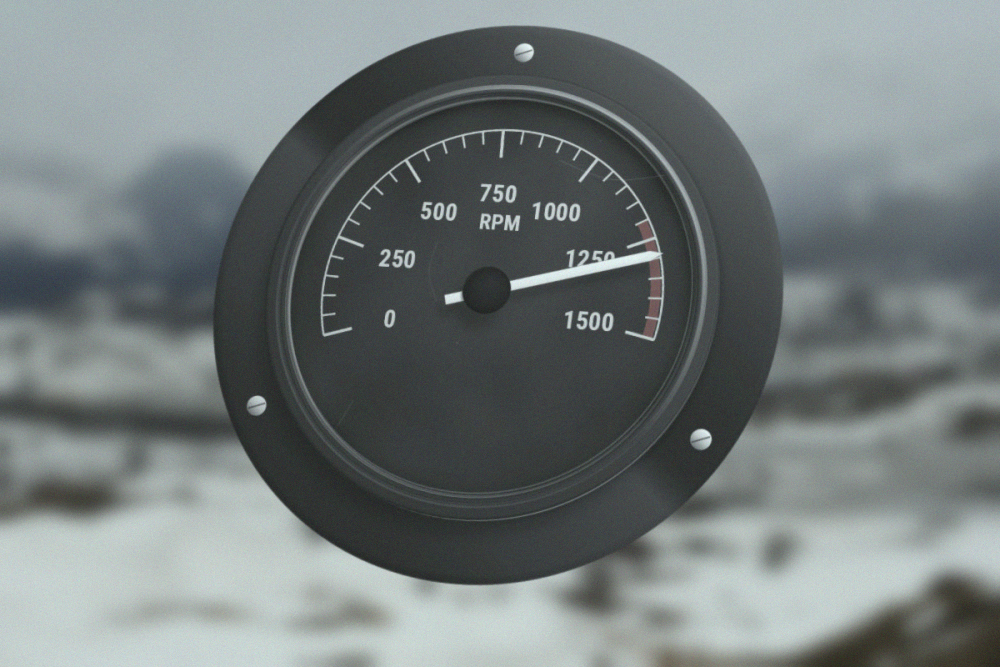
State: 1300 rpm
